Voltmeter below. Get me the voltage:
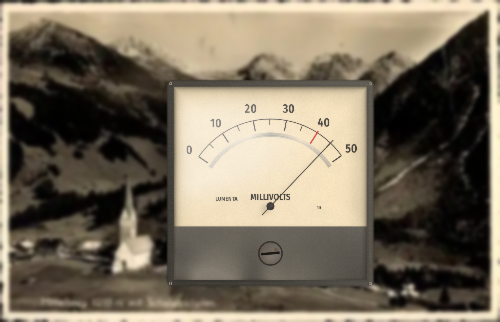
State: 45 mV
